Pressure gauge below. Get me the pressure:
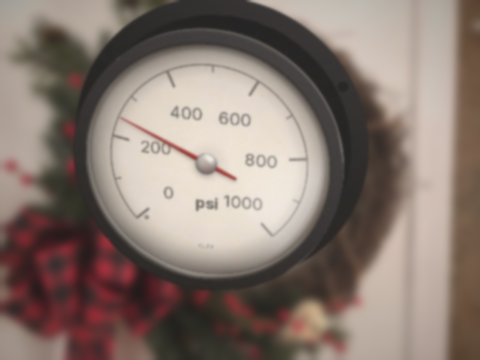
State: 250 psi
